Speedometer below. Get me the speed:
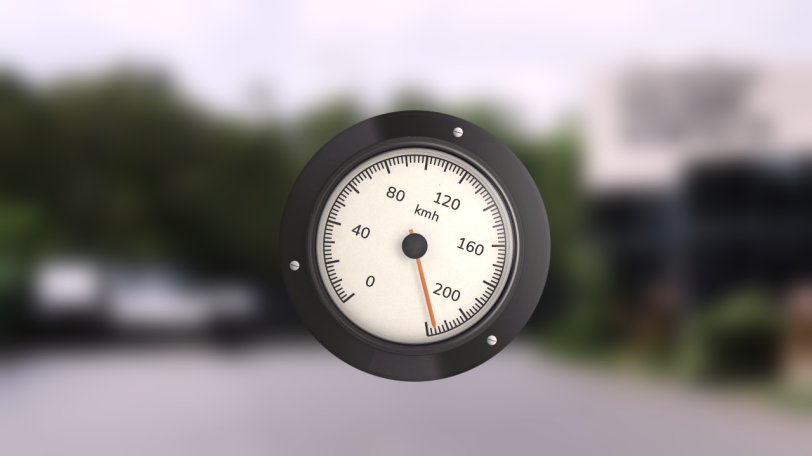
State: 216 km/h
